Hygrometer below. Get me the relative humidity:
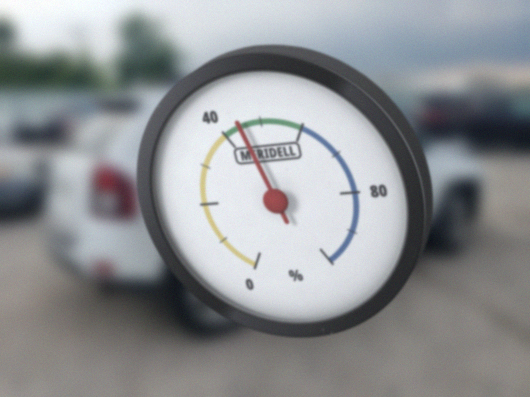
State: 45 %
